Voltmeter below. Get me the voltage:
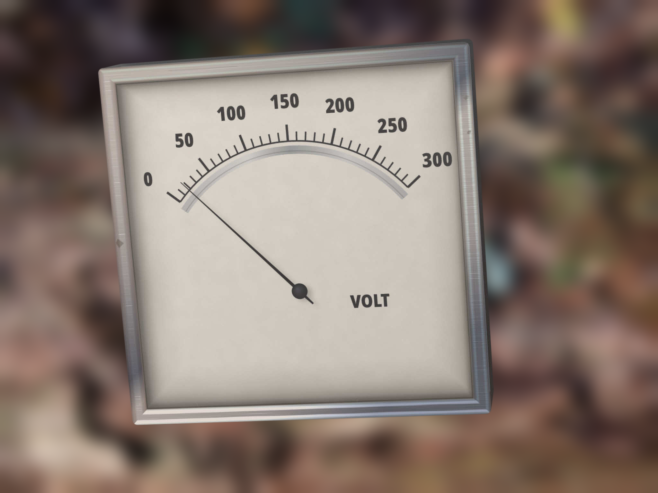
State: 20 V
